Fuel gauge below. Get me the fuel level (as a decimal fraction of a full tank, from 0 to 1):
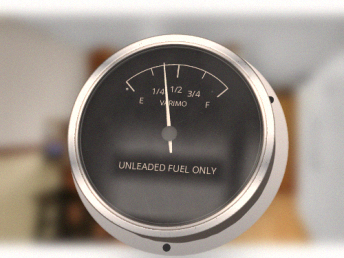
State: 0.375
